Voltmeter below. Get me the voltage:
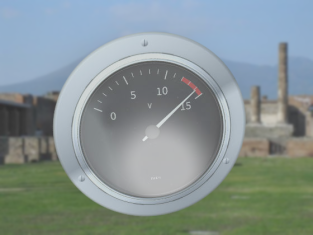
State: 14 V
